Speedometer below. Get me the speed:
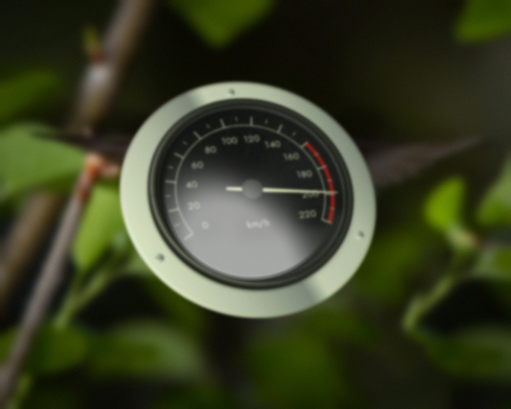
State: 200 km/h
